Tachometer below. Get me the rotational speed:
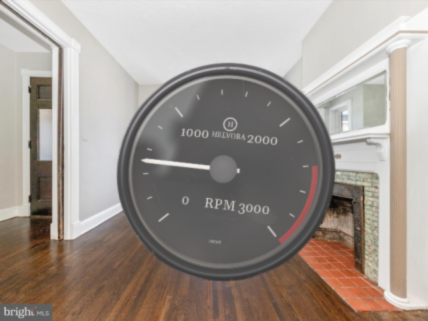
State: 500 rpm
